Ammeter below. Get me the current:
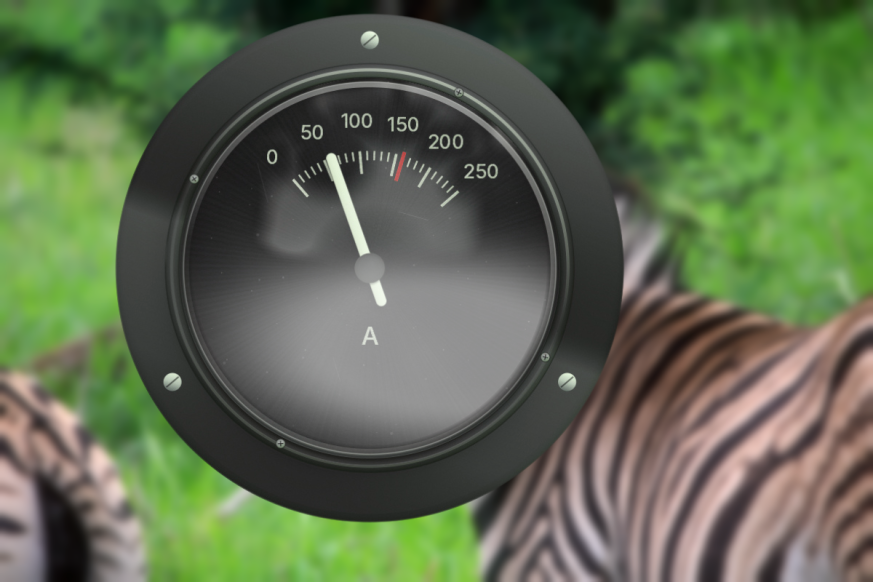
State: 60 A
